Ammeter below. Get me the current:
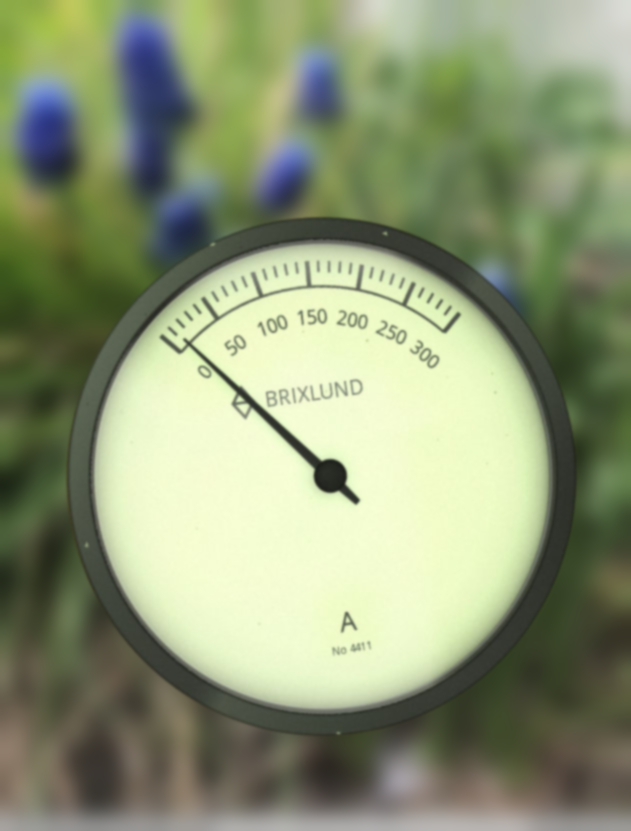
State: 10 A
